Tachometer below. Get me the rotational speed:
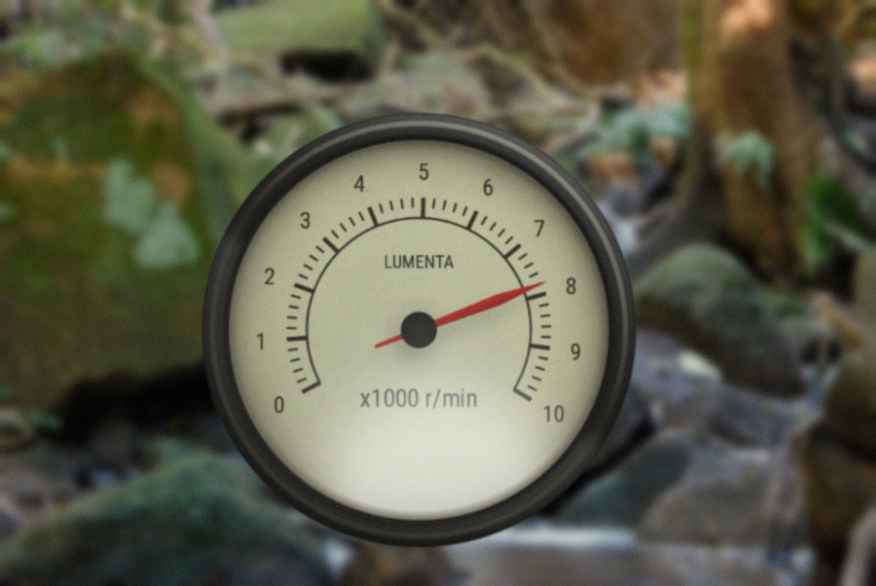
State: 7800 rpm
